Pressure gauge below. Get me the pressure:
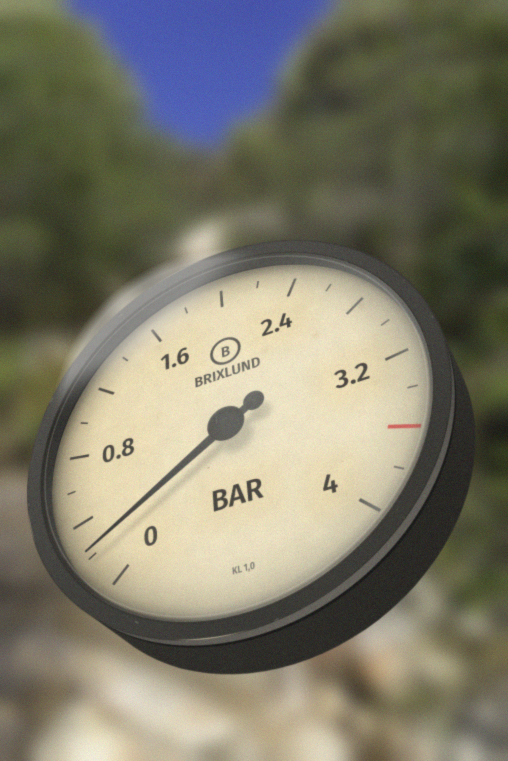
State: 0.2 bar
